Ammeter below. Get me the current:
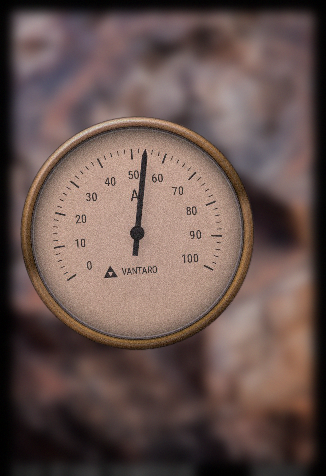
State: 54 A
